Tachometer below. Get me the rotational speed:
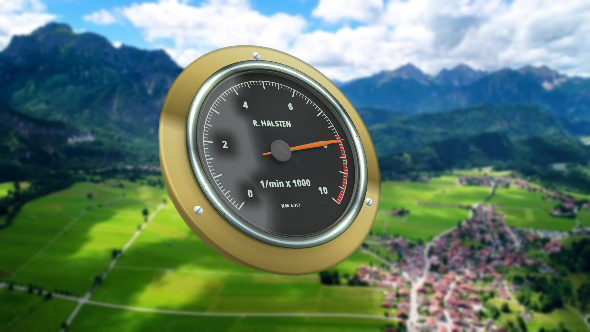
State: 8000 rpm
